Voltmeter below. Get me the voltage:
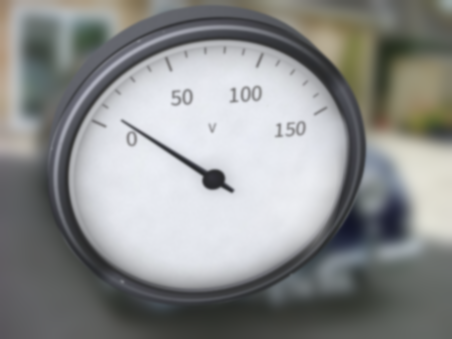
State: 10 V
